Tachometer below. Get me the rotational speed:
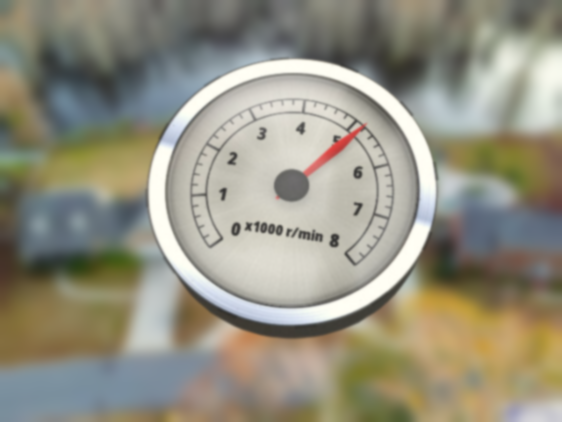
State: 5200 rpm
